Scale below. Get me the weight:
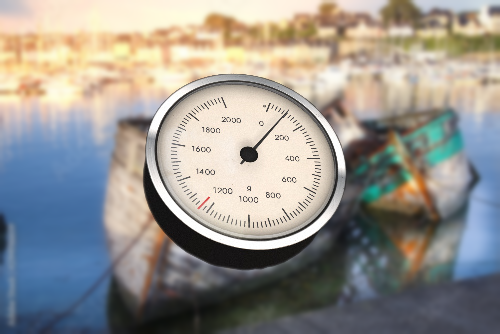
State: 100 g
